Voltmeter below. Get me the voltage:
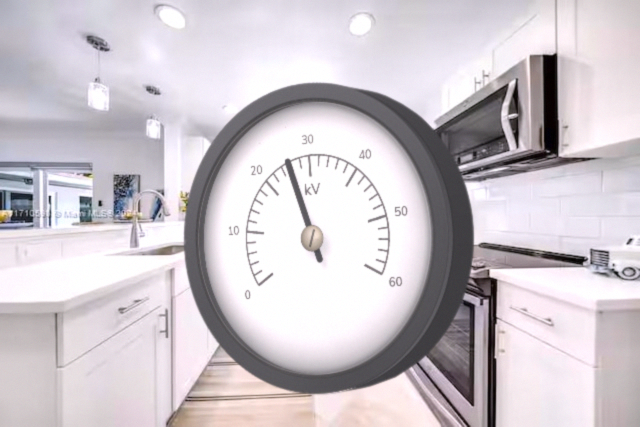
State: 26 kV
